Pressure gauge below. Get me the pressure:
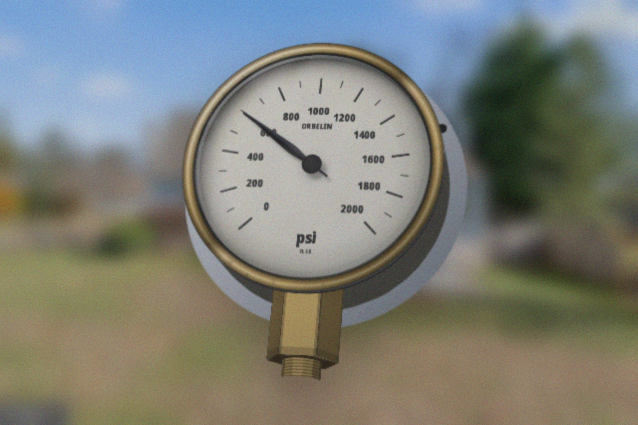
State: 600 psi
